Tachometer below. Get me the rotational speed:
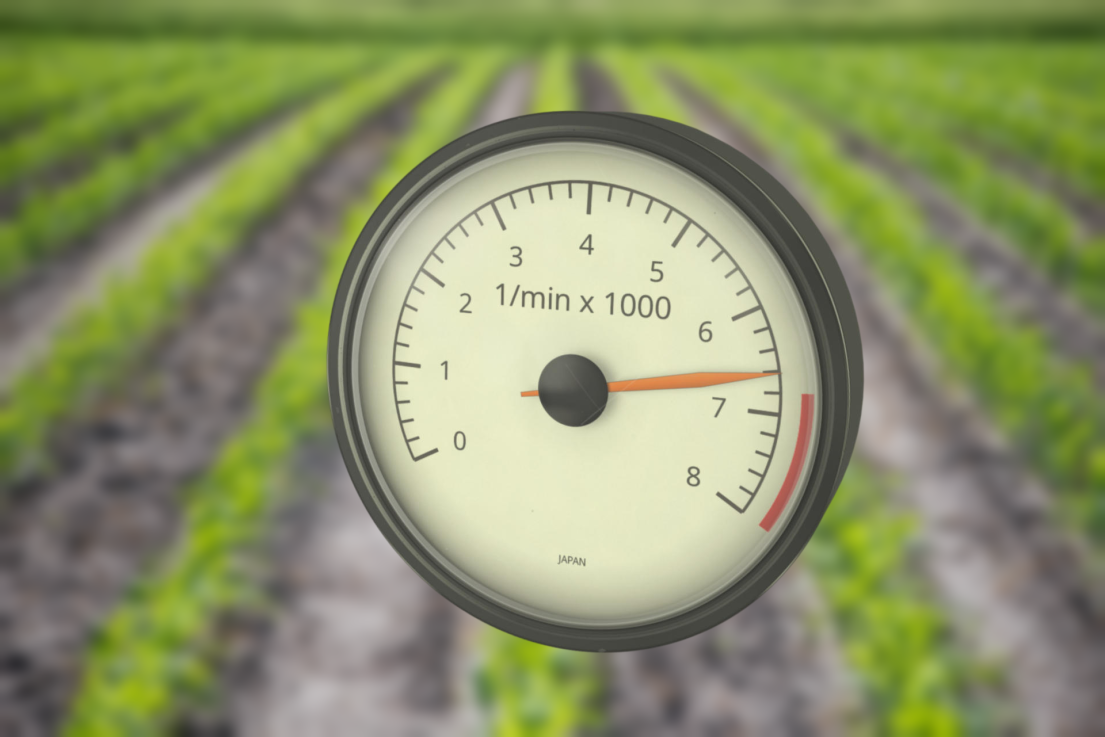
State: 6600 rpm
